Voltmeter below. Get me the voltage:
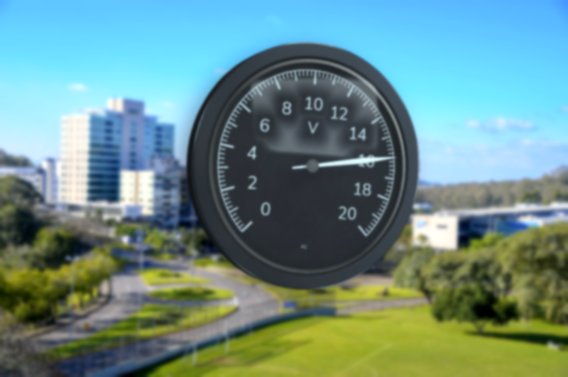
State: 16 V
